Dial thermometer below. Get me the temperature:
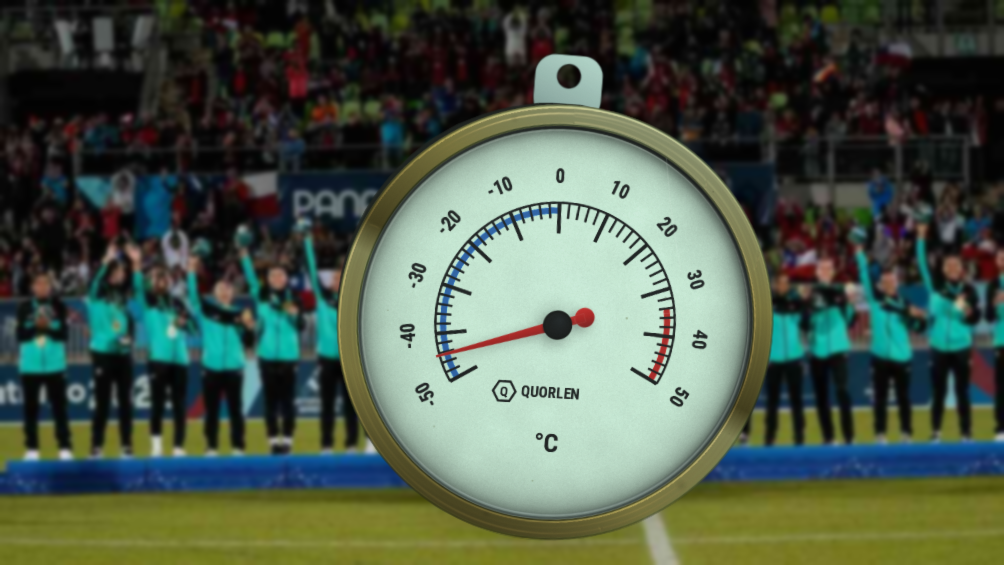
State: -44 °C
